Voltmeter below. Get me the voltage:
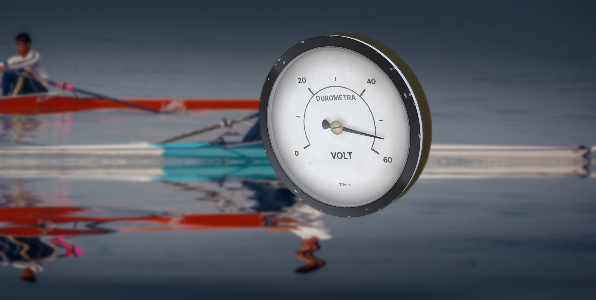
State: 55 V
